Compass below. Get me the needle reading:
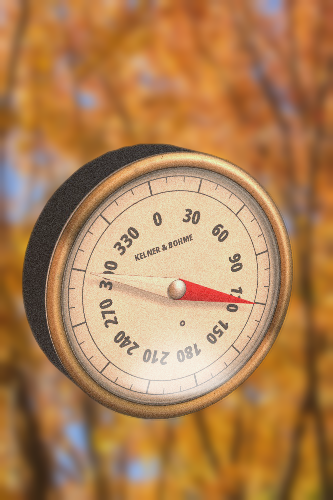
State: 120 °
